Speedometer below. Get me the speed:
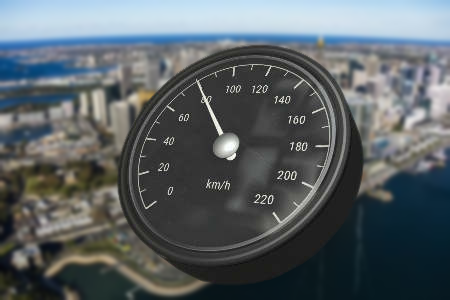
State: 80 km/h
